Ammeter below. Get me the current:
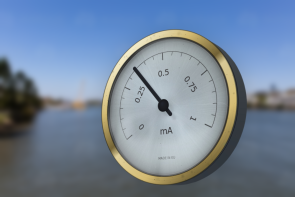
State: 0.35 mA
